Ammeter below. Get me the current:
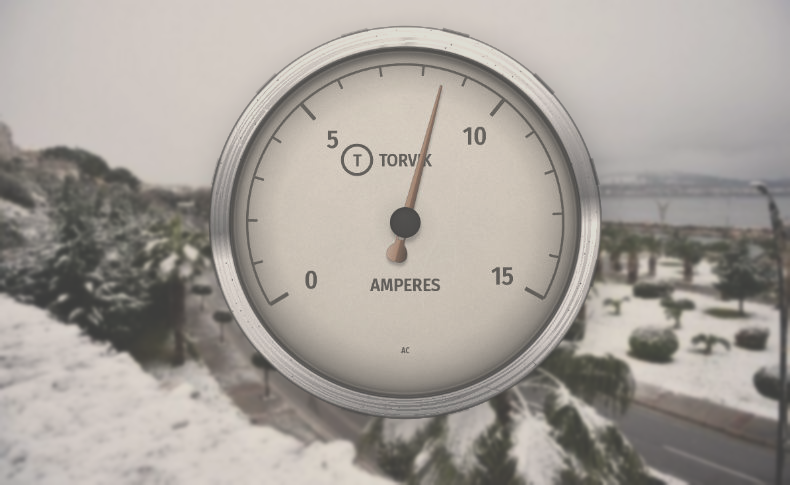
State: 8.5 A
